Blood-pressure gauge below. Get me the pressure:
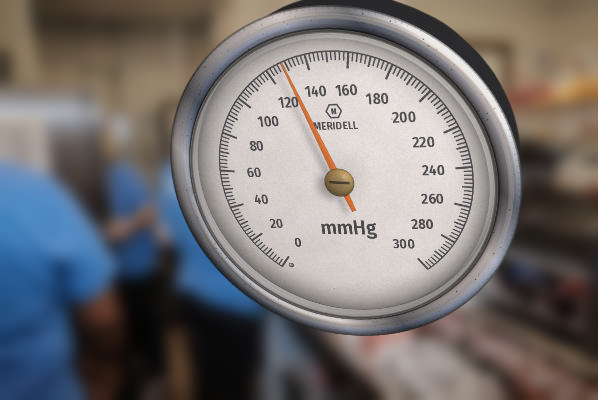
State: 130 mmHg
